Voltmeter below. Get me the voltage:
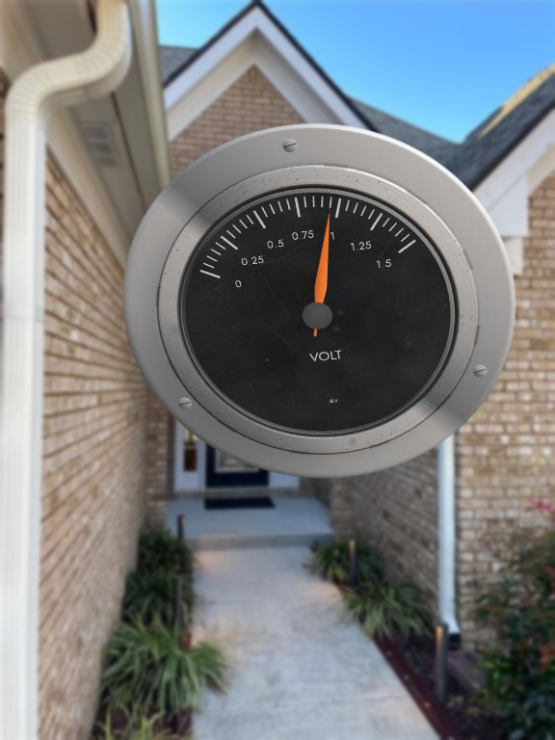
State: 0.95 V
